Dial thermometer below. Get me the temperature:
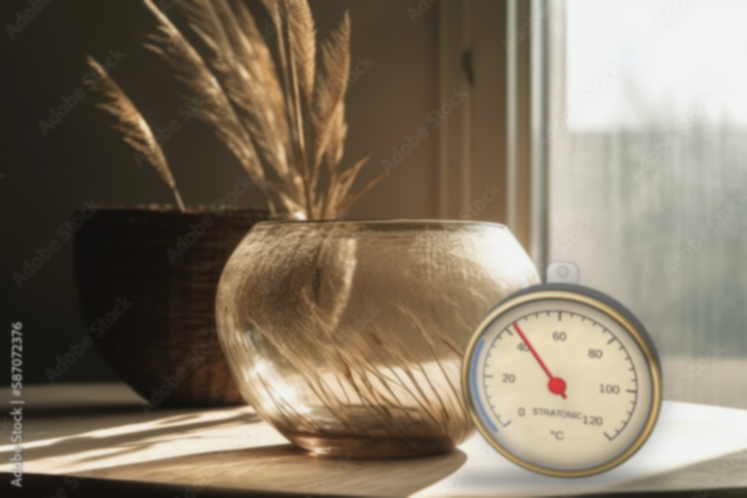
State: 44 °C
